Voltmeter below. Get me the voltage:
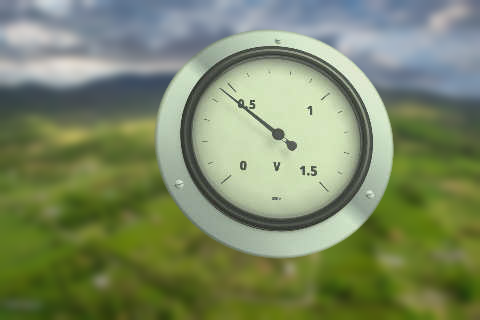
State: 0.45 V
